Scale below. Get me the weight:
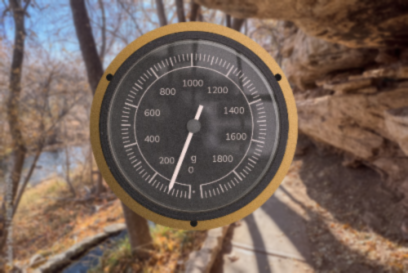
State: 100 g
